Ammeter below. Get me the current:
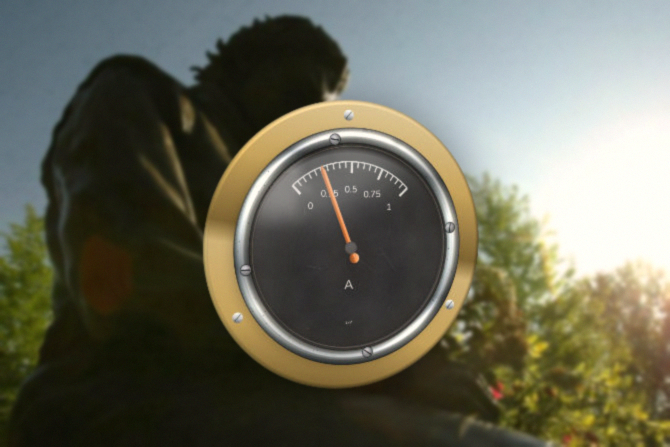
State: 0.25 A
